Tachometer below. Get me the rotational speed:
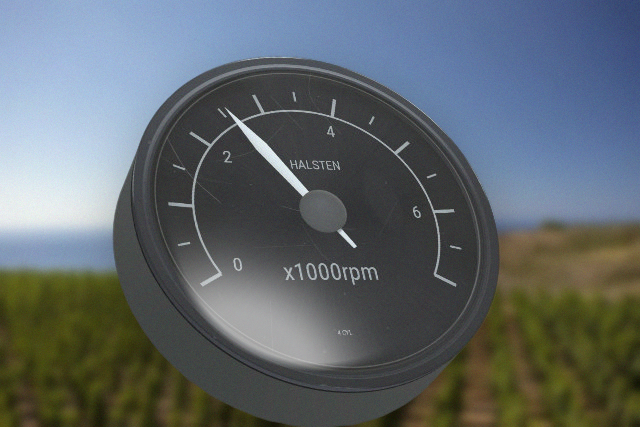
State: 2500 rpm
